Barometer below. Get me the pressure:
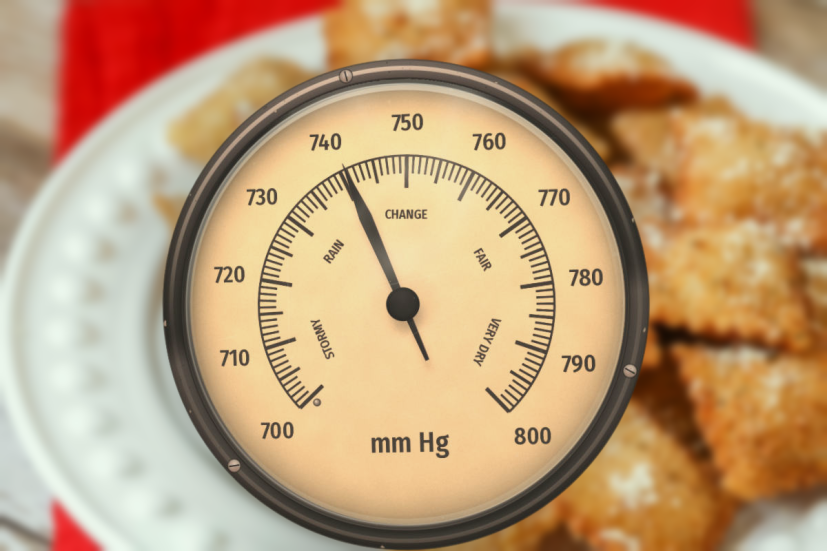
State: 741 mmHg
